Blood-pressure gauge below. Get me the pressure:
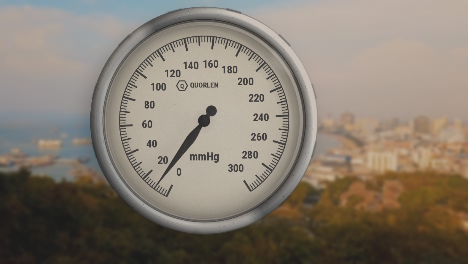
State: 10 mmHg
